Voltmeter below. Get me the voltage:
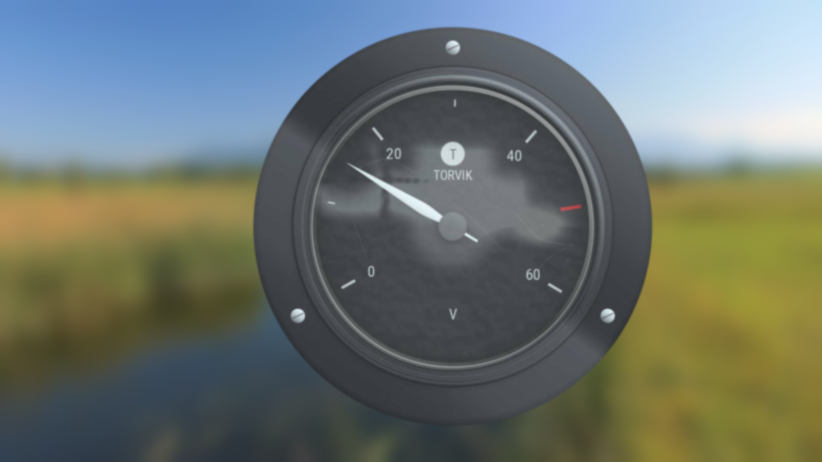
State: 15 V
